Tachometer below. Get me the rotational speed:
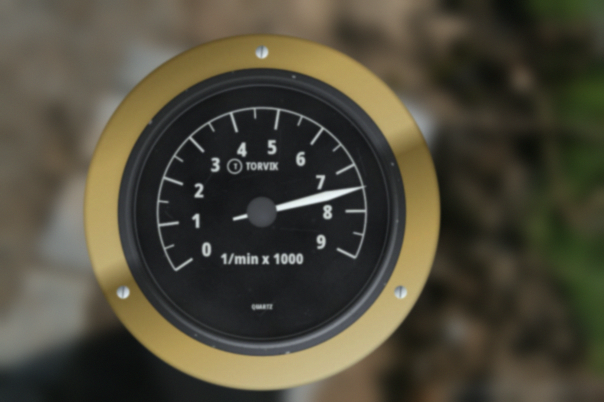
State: 7500 rpm
